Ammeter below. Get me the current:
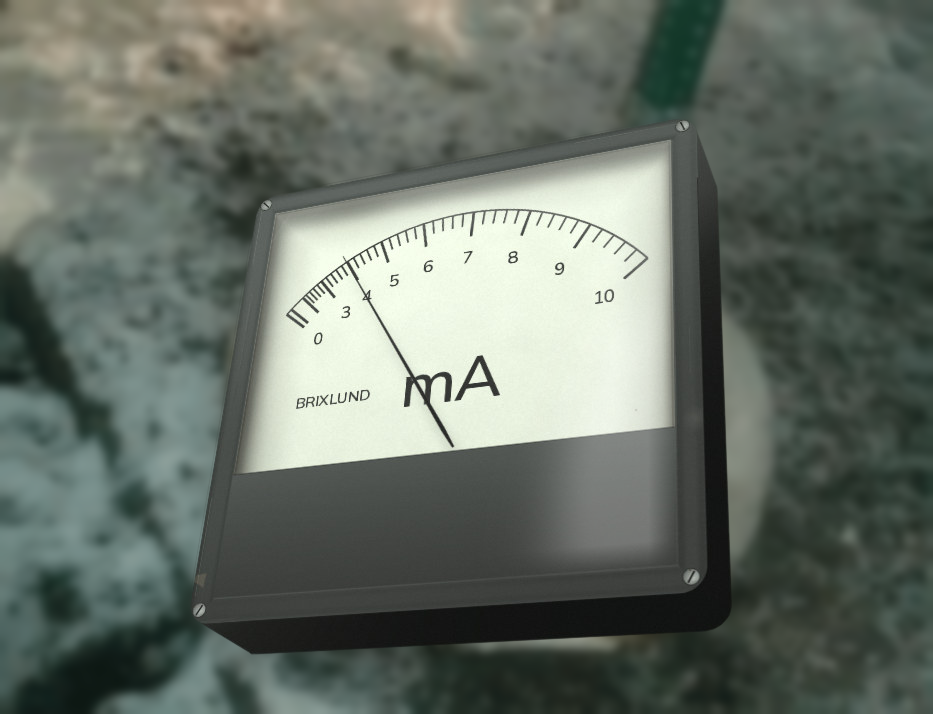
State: 4 mA
